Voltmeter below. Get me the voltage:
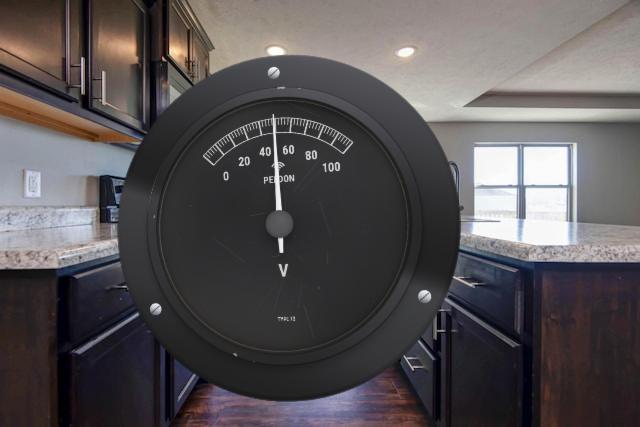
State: 50 V
